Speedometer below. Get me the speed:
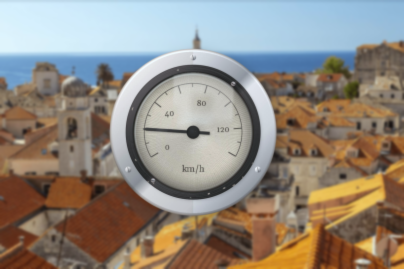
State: 20 km/h
